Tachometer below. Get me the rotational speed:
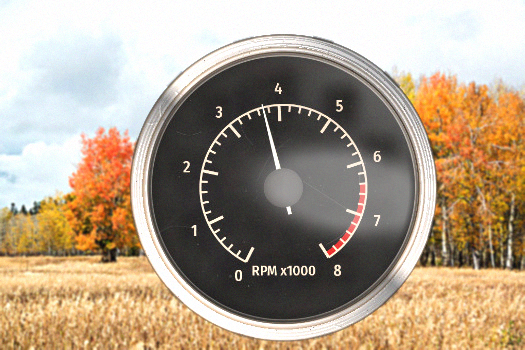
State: 3700 rpm
